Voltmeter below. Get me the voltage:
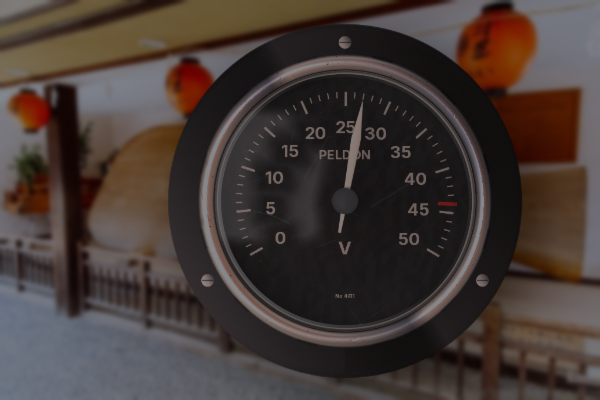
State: 27 V
